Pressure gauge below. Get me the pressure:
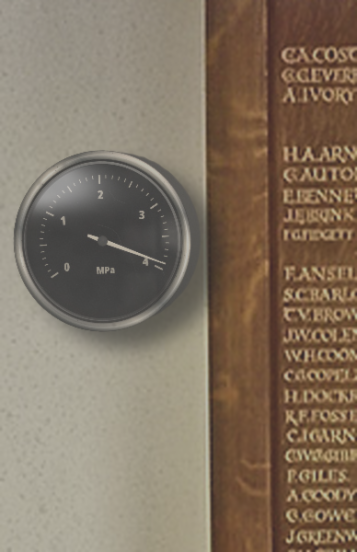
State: 3.9 MPa
